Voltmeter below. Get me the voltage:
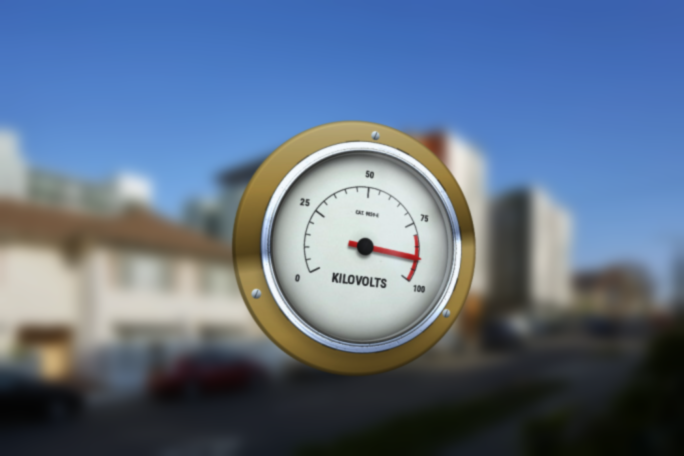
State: 90 kV
